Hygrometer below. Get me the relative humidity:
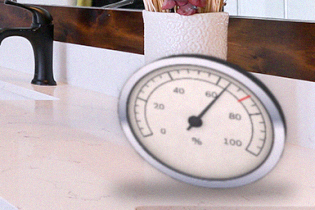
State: 64 %
